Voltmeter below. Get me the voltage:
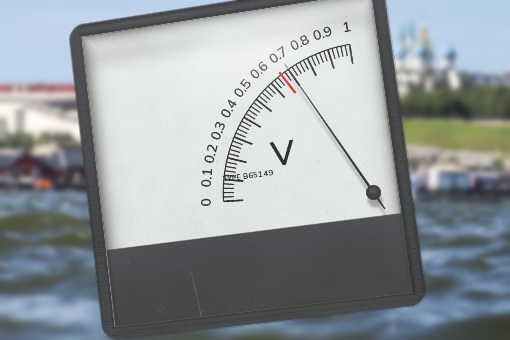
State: 0.7 V
